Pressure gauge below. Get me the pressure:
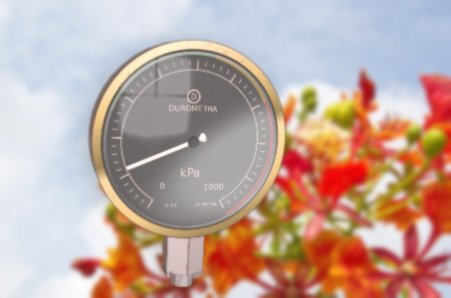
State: 120 kPa
